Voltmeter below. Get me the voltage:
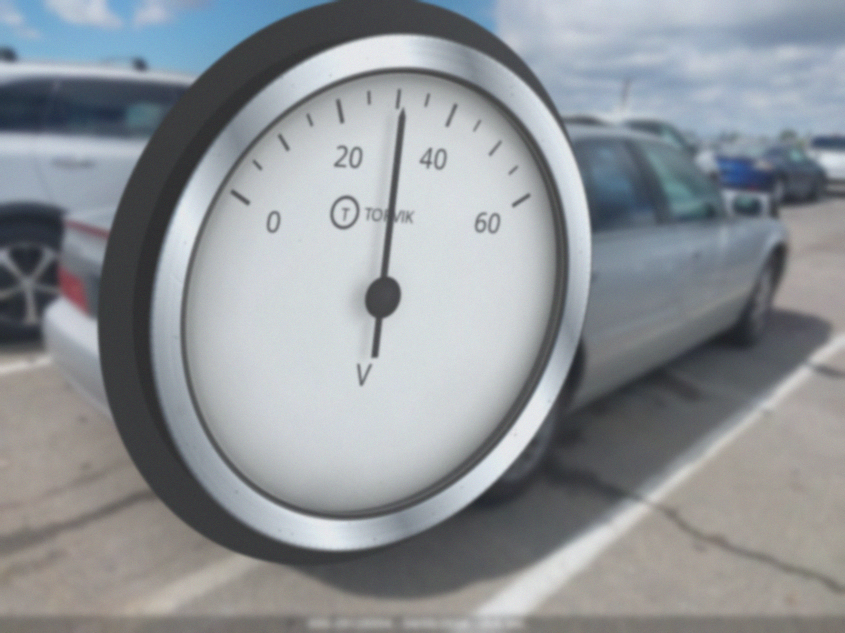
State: 30 V
